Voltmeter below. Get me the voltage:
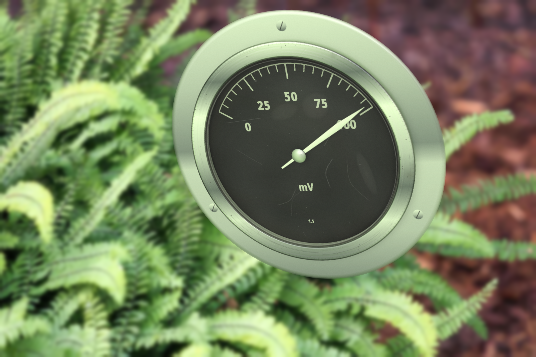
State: 97.5 mV
